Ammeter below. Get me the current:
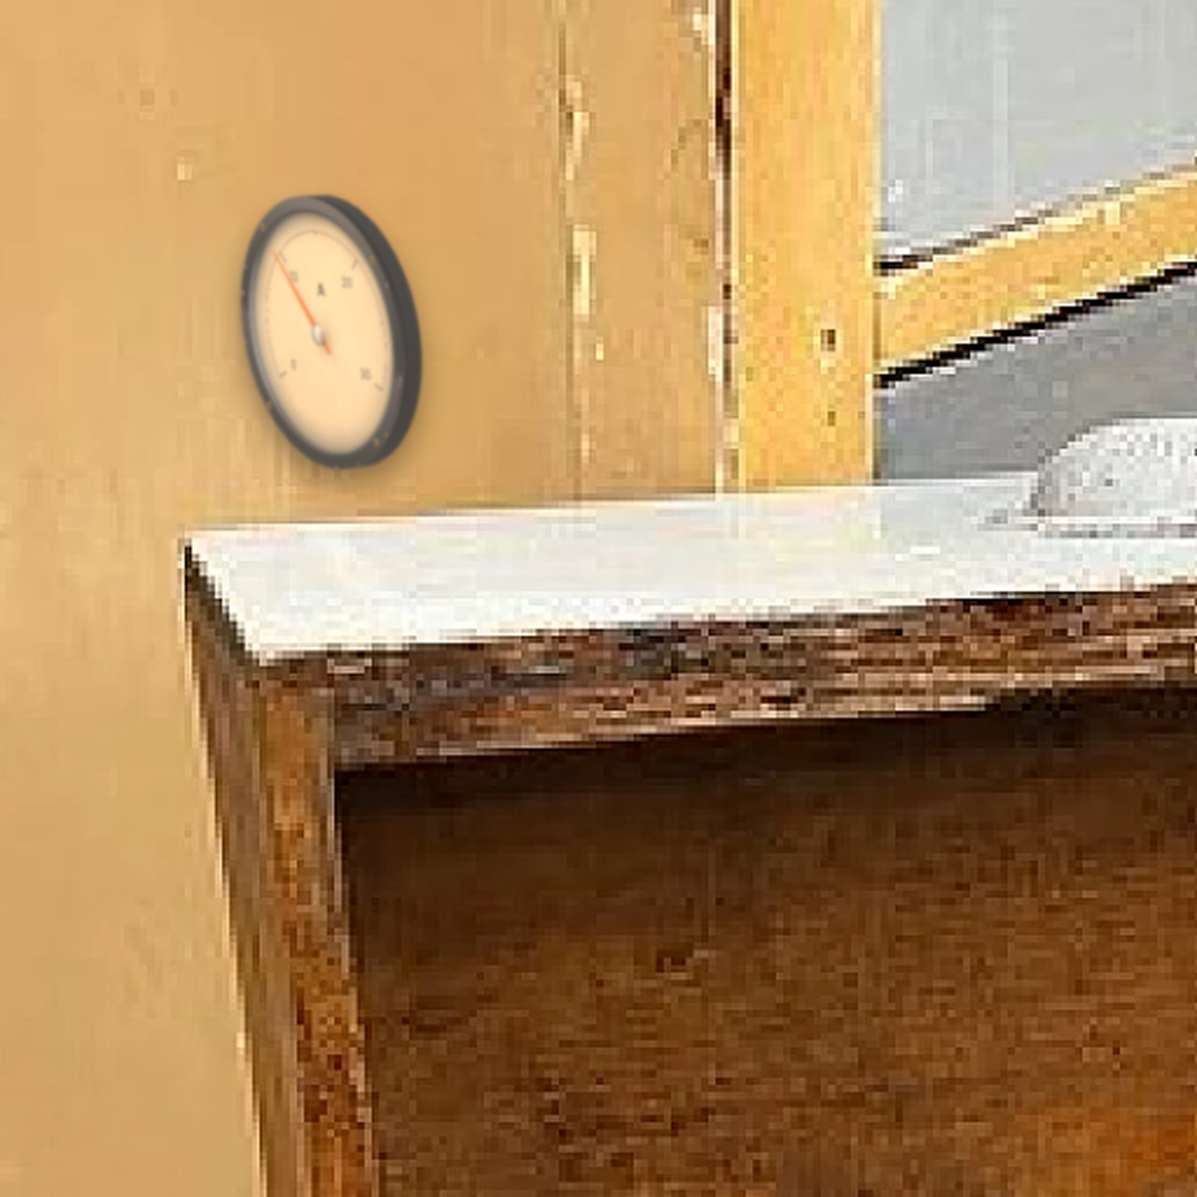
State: 10 A
